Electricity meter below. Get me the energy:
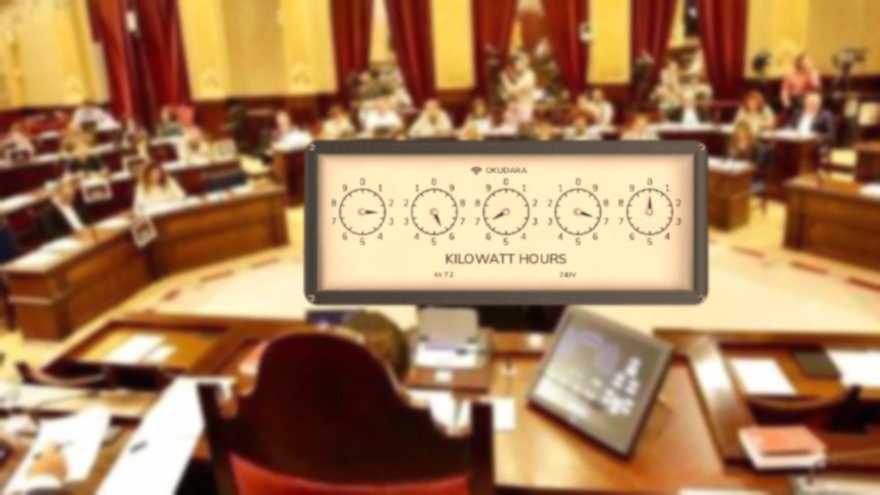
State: 25670 kWh
